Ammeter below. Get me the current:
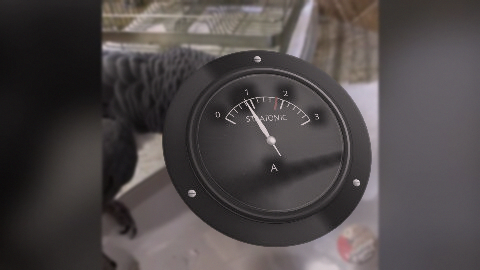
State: 0.8 A
